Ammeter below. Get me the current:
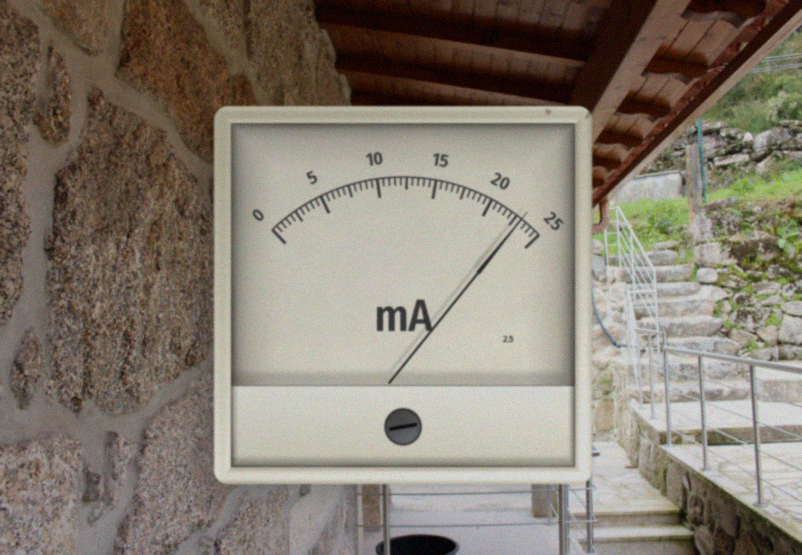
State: 23 mA
